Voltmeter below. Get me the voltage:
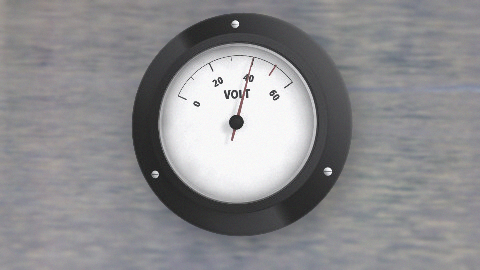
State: 40 V
